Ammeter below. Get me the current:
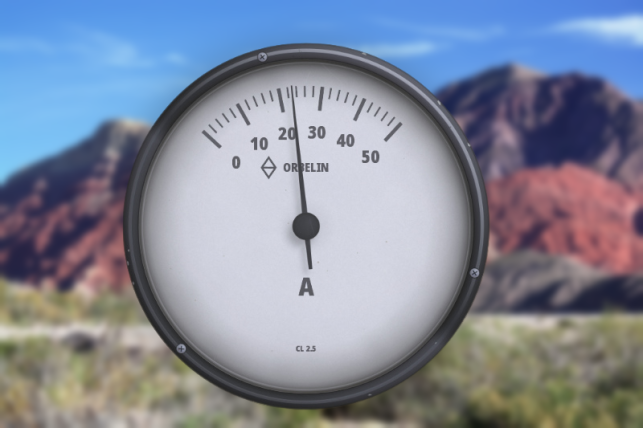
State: 23 A
